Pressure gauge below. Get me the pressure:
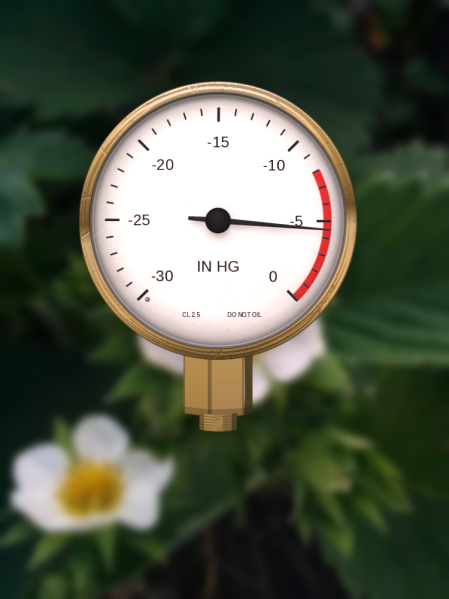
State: -4.5 inHg
